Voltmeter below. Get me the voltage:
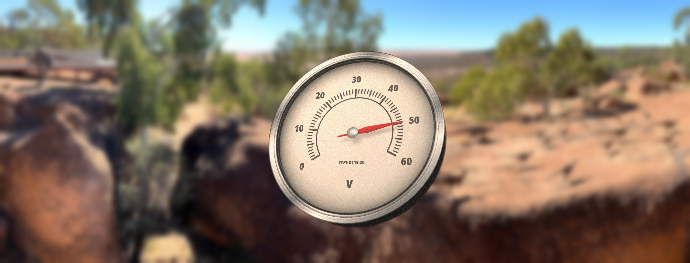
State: 50 V
